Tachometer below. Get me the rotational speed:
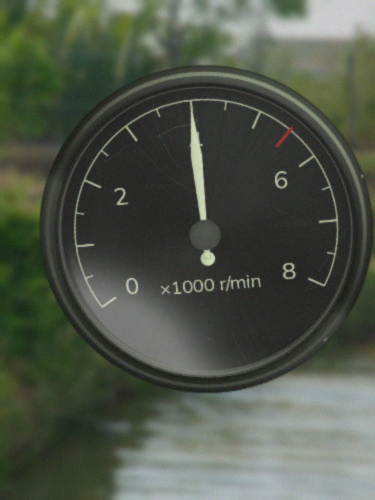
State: 4000 rpm
